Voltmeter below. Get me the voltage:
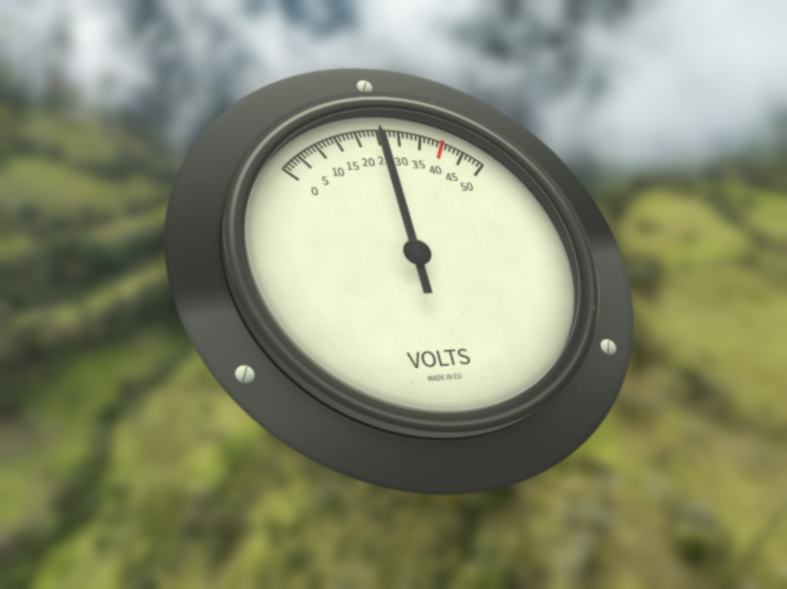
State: 25 V
